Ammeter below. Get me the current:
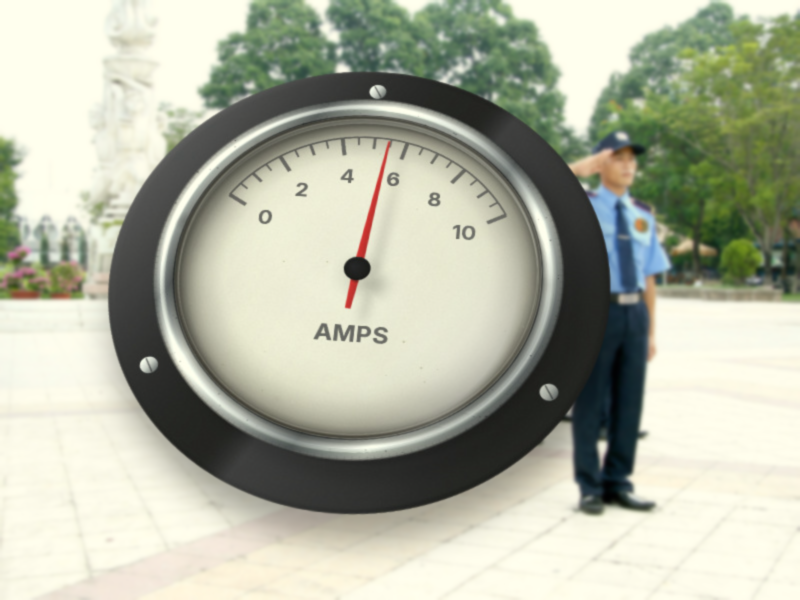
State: 5.5 A
